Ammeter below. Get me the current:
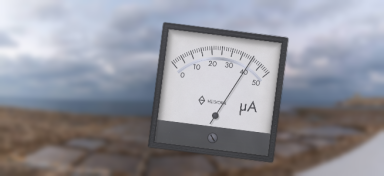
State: 40 µA
